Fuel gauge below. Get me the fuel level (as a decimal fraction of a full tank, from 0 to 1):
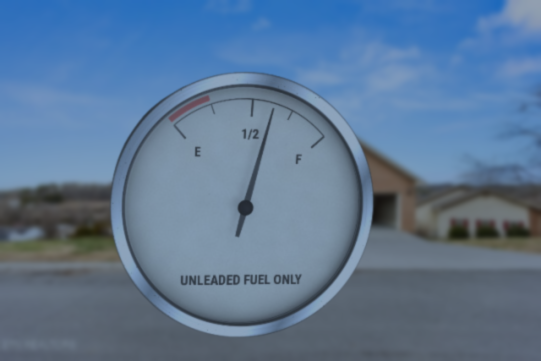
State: 0.625
